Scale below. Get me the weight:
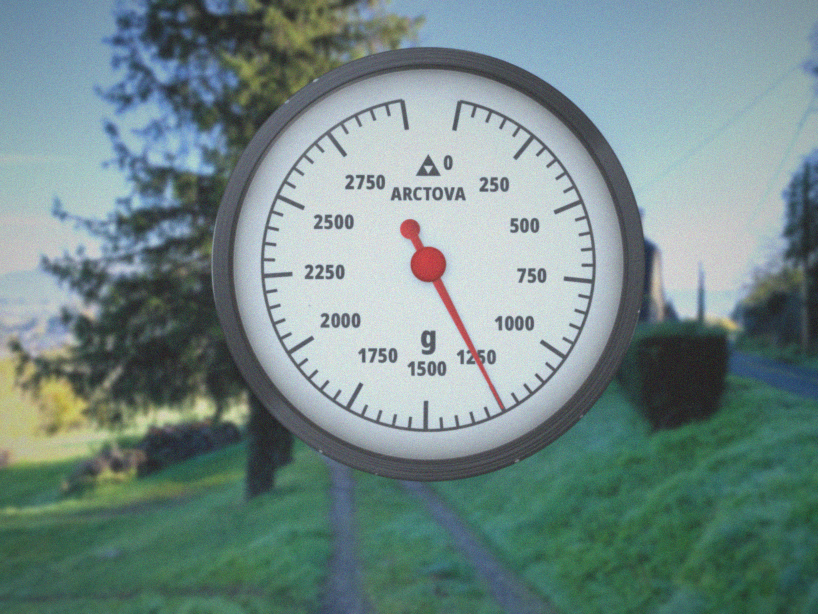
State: 1250 g
